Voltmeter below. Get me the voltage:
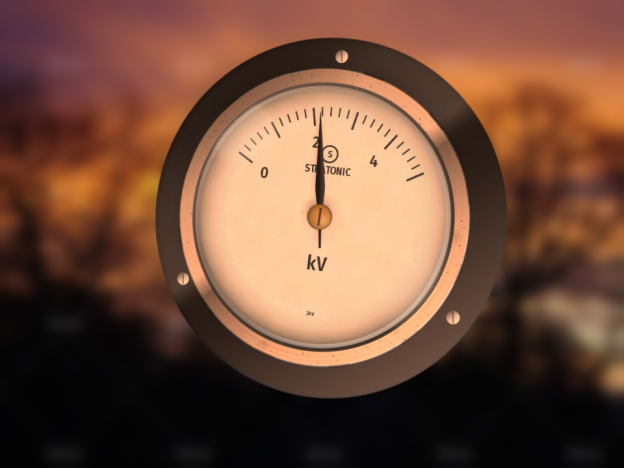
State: 2.2 kV
